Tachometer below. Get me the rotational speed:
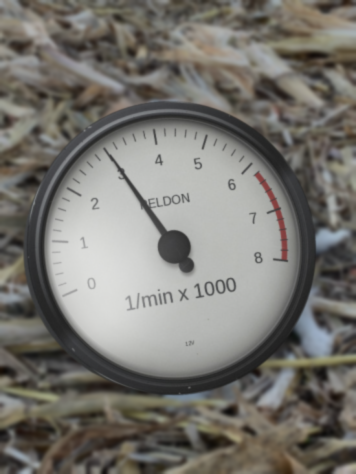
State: 3000 rpm
